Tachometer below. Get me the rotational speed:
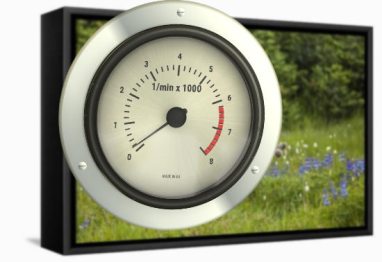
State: 200 rpm
